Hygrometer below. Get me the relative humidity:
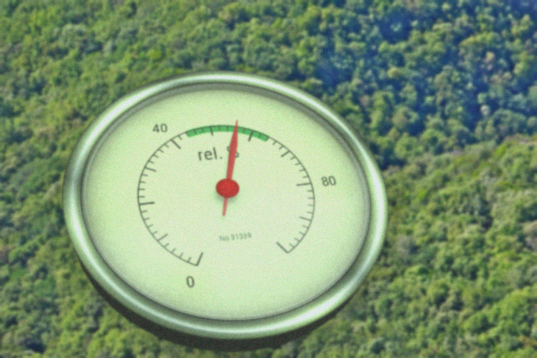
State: 56 %
